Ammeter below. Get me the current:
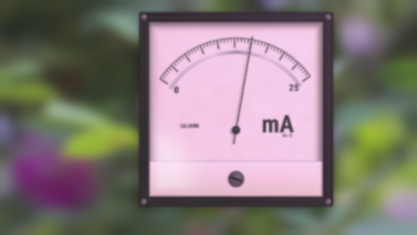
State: 15 mA
